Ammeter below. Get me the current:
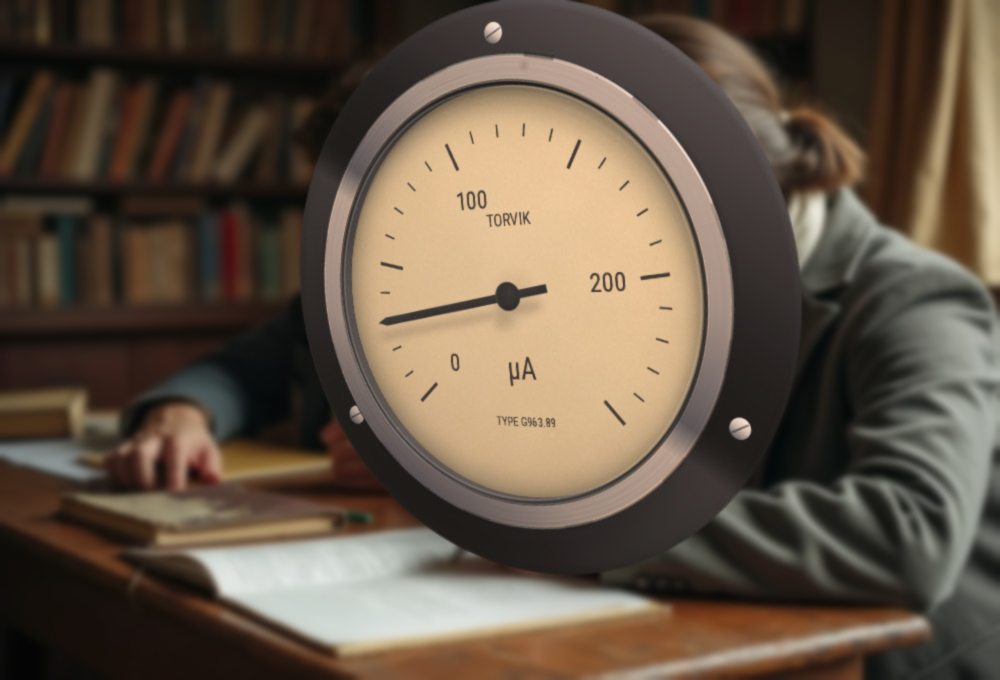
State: 30 µA
